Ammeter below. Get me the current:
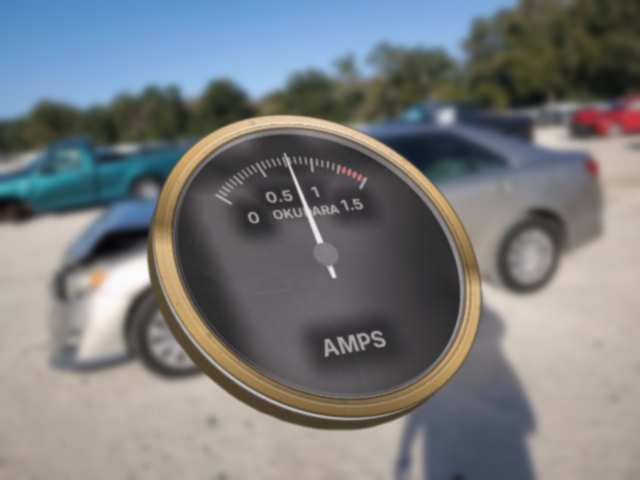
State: 0.75 A
